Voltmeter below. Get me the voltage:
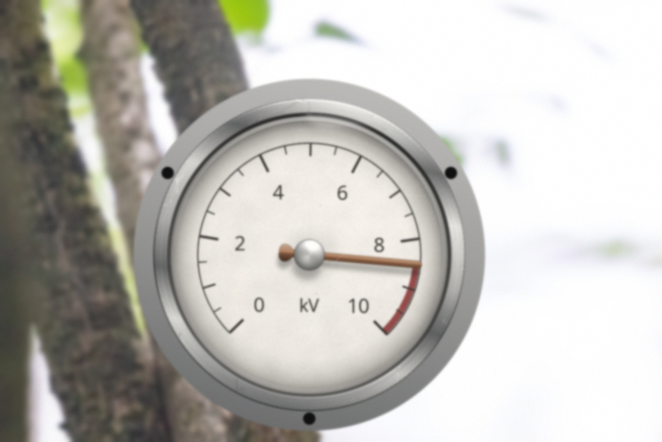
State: 8.5 kV
